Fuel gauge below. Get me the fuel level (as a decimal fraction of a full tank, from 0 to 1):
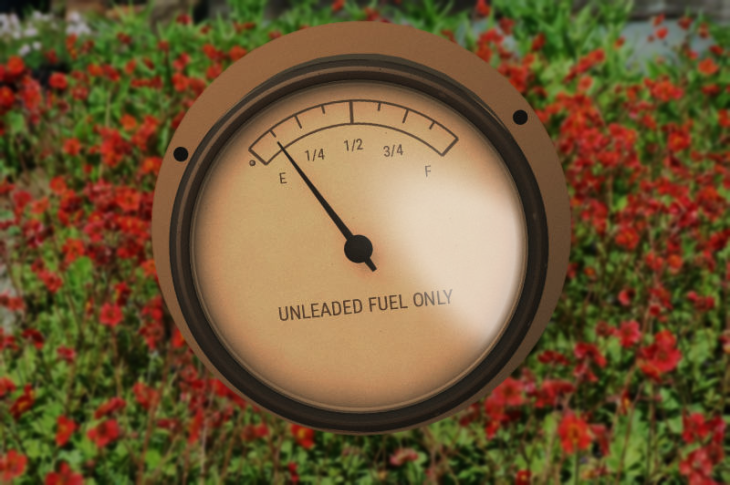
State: 0.125
